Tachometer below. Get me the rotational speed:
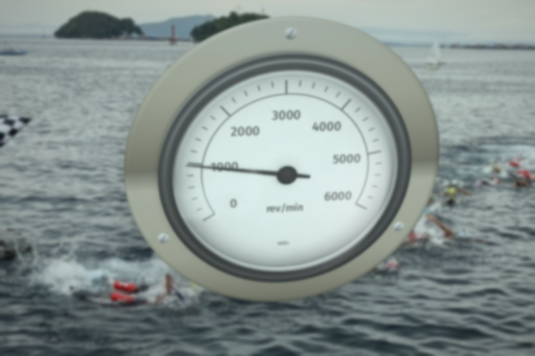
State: 1000 rpm
